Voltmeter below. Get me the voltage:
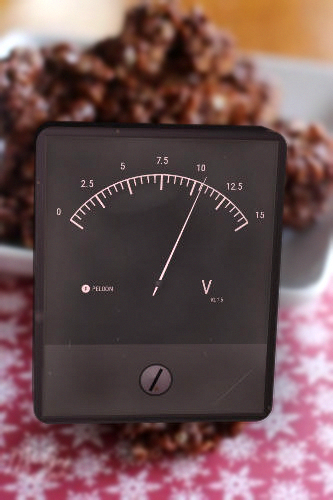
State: 10.5 V
